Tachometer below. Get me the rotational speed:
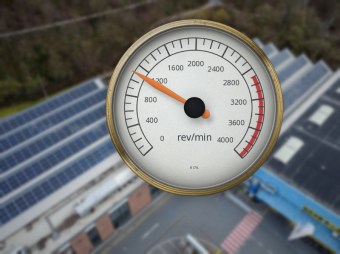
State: 1100 rpm
